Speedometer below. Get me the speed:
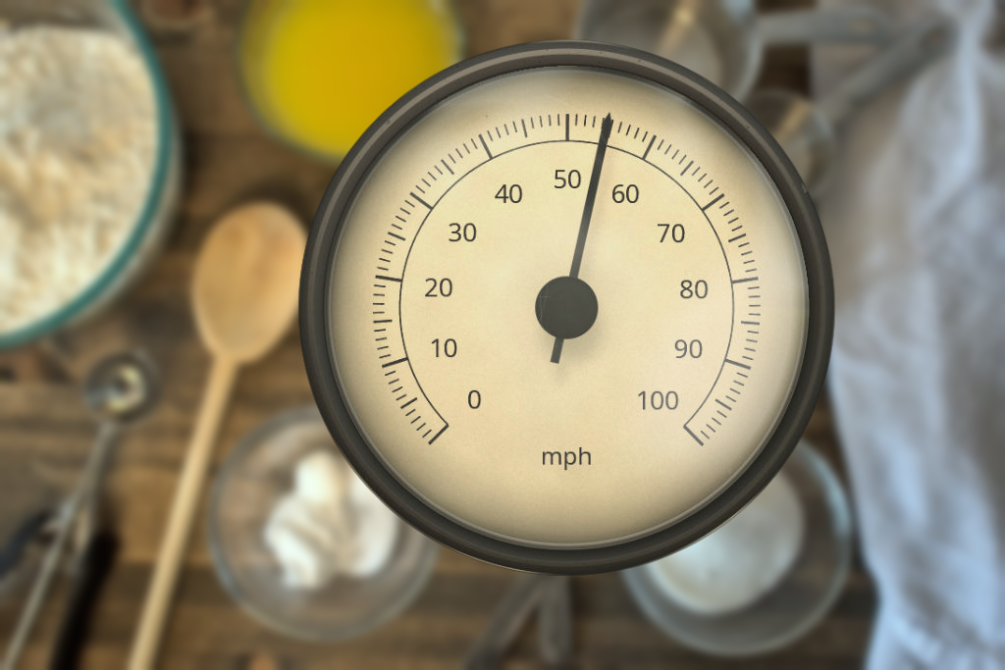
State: 54.5 mph
